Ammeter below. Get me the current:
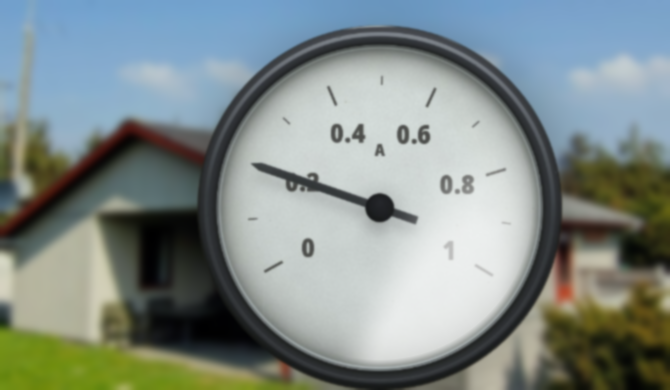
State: 0.2 A
